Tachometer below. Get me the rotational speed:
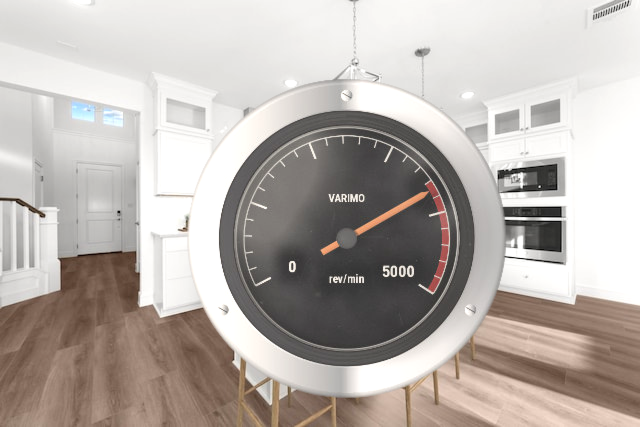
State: 3700 rpm
